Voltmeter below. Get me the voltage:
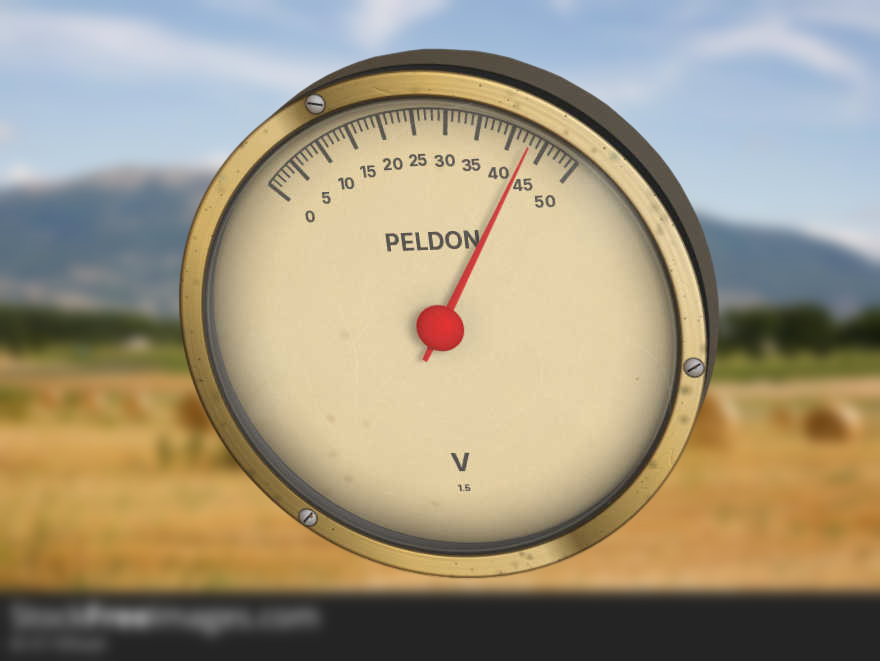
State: 43 V
